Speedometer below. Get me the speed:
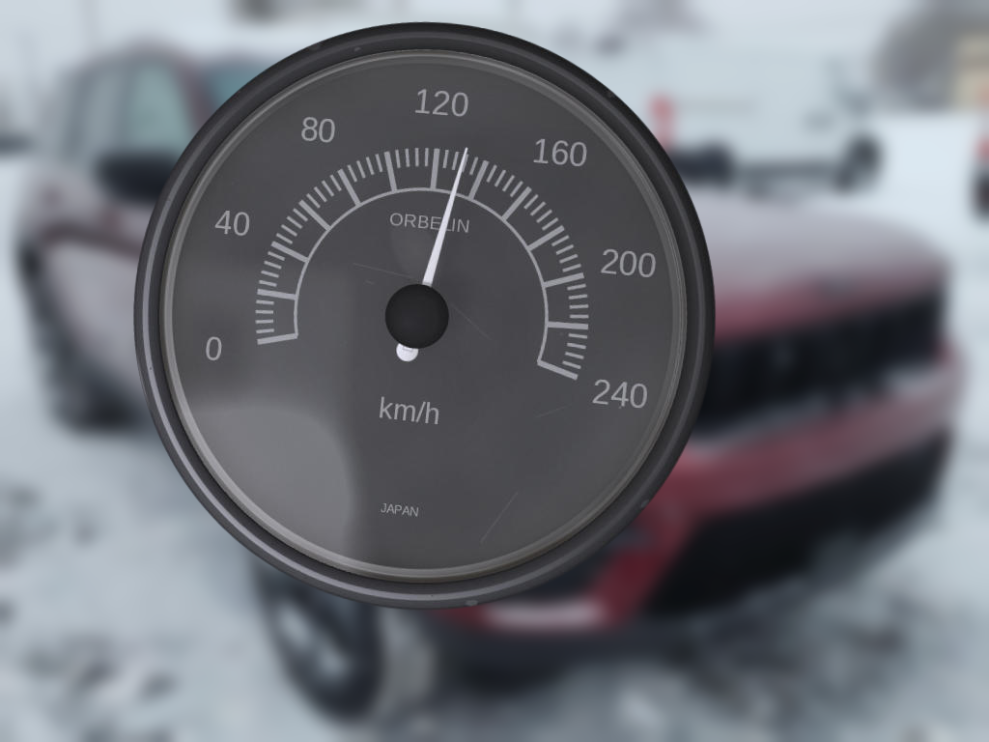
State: 132 km/h
